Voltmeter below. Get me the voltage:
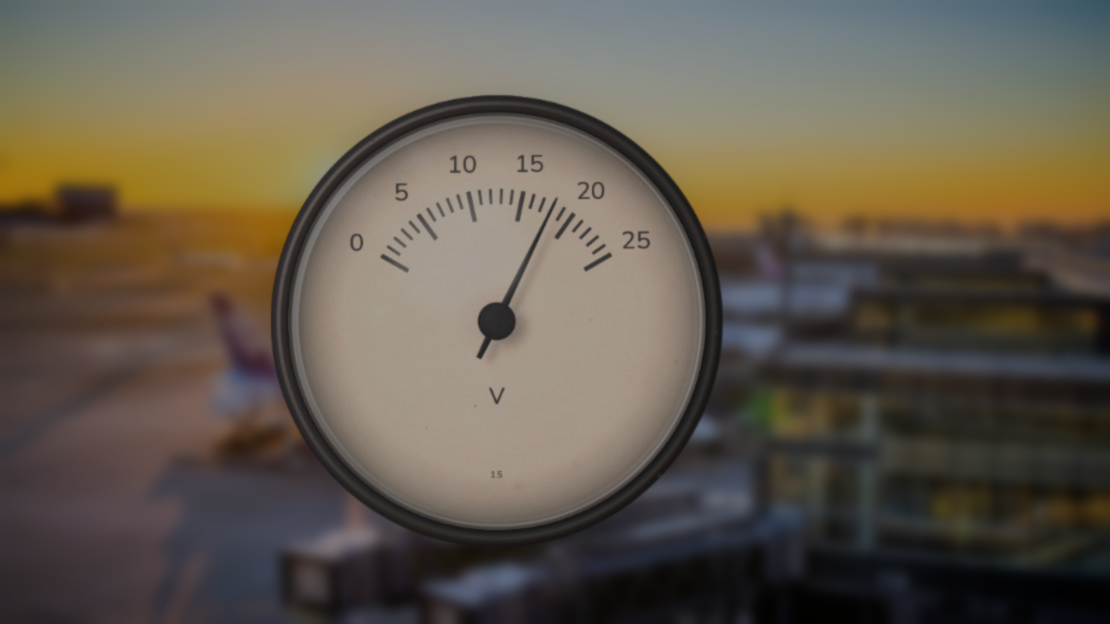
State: 18 V
